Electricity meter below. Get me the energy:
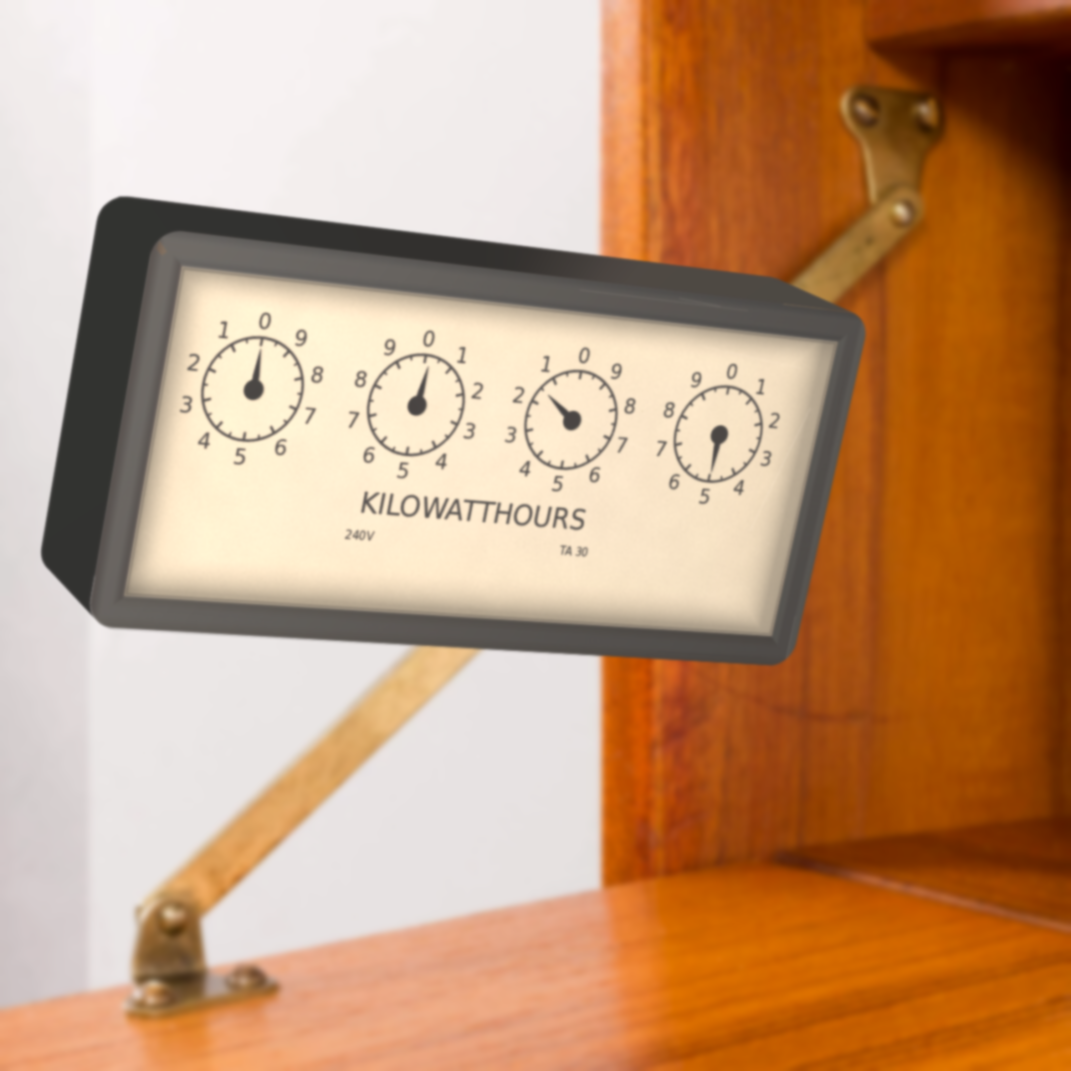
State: 15 kWh
